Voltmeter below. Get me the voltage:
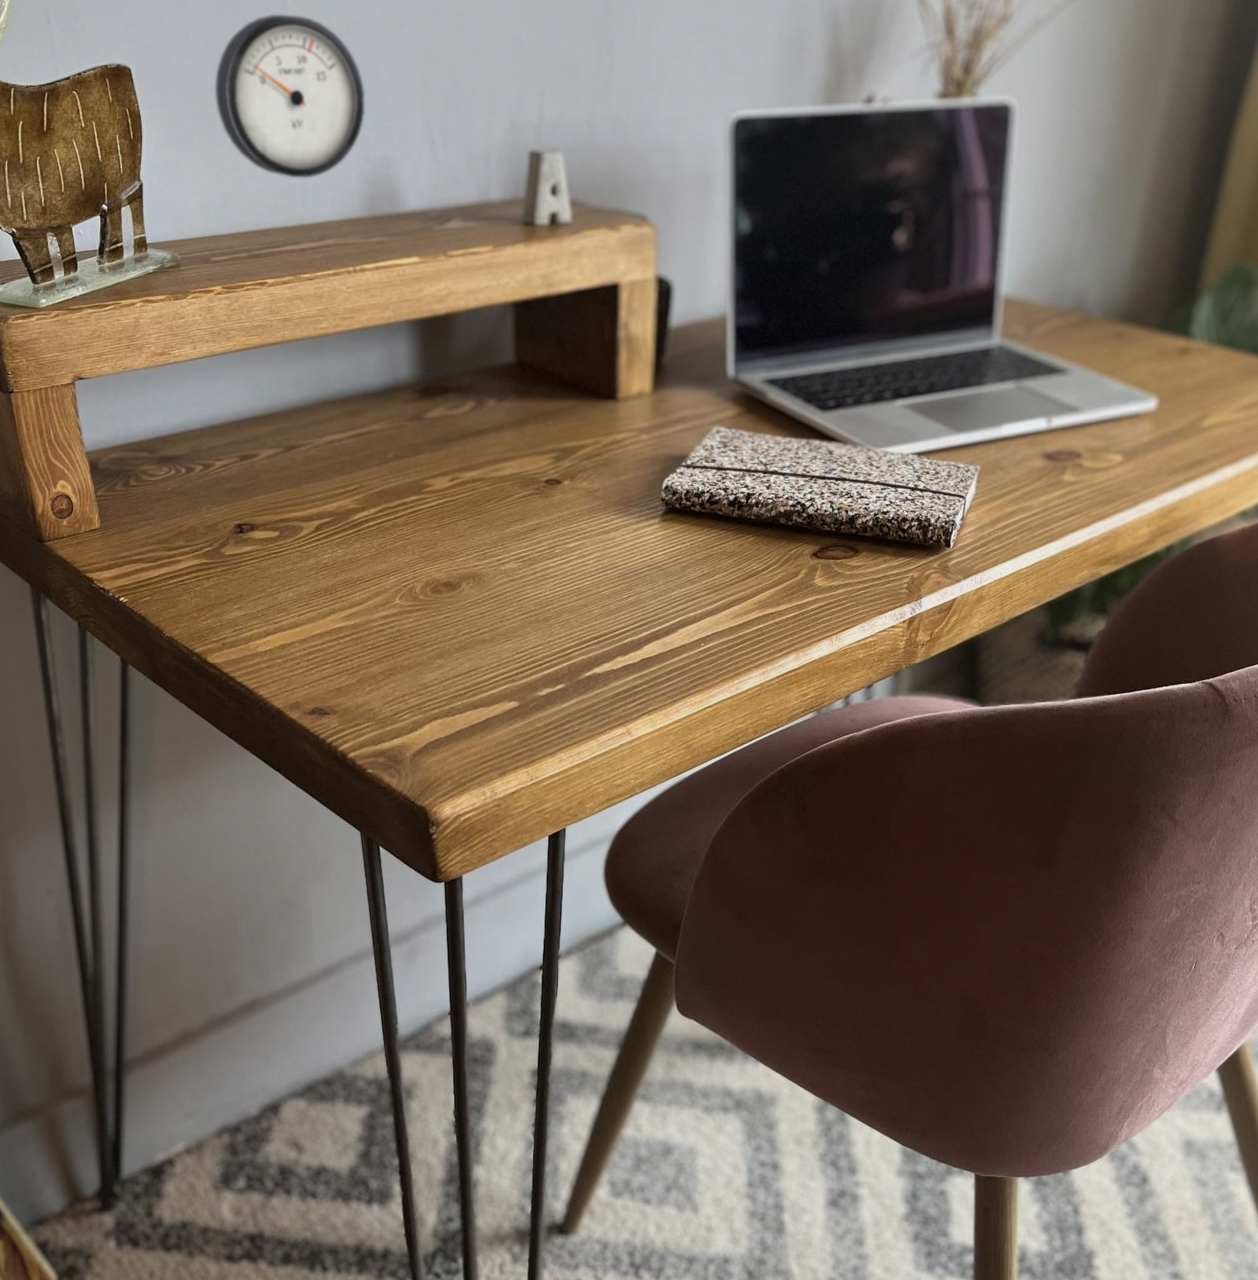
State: 1 kV
